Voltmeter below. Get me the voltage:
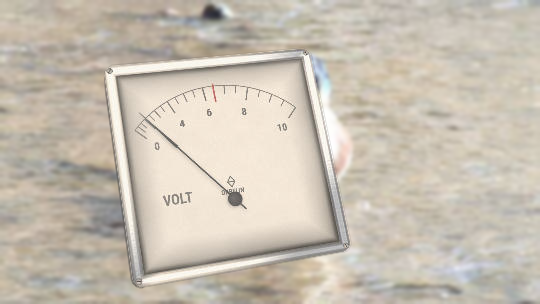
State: 2 V
